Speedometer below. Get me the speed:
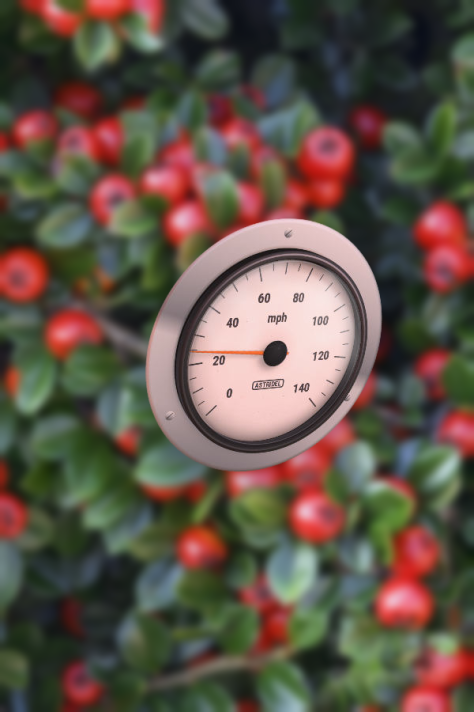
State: 25 mph
